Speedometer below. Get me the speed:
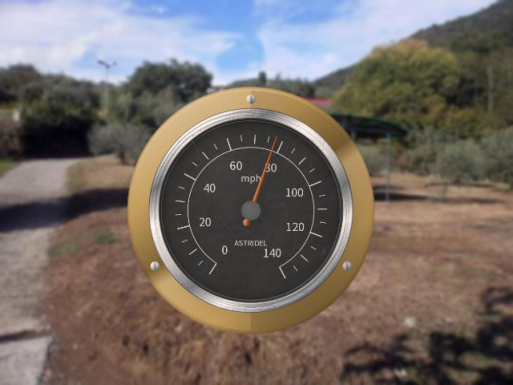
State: 77.5 mph
